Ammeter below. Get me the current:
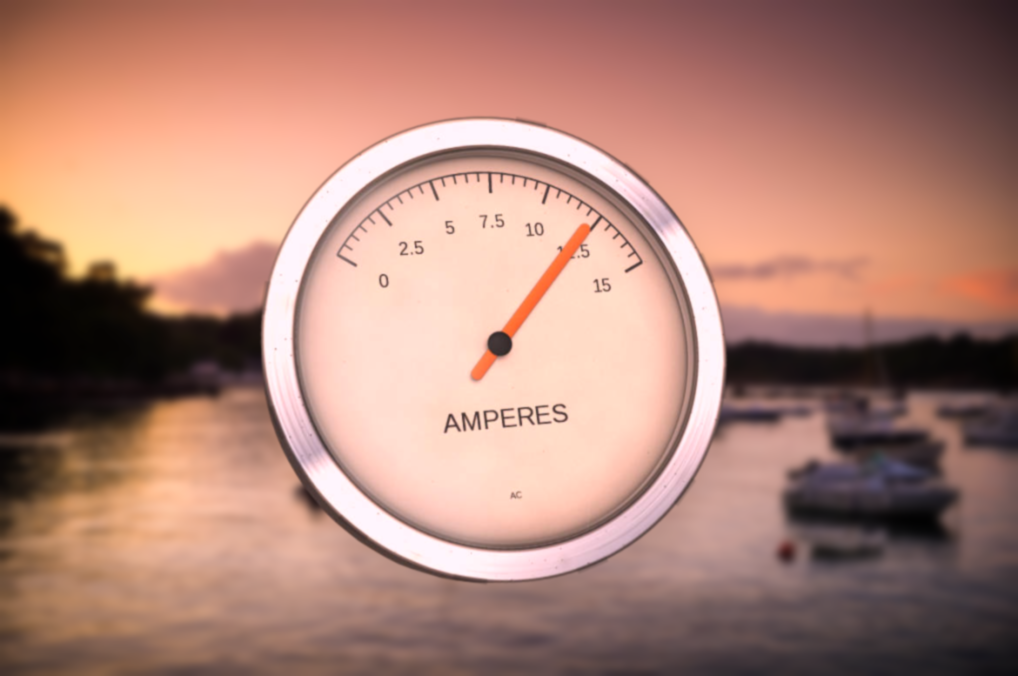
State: 12.25 A
